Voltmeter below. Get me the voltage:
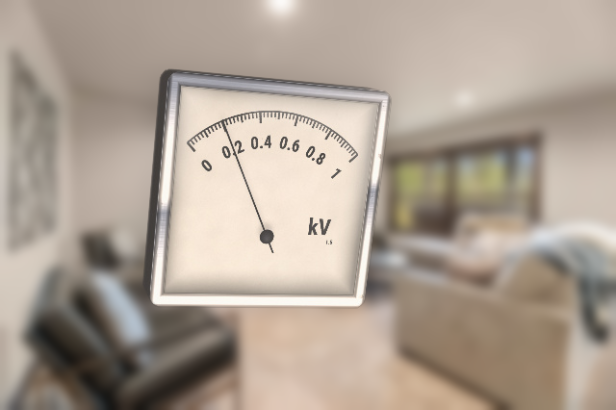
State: 0.2 kV
